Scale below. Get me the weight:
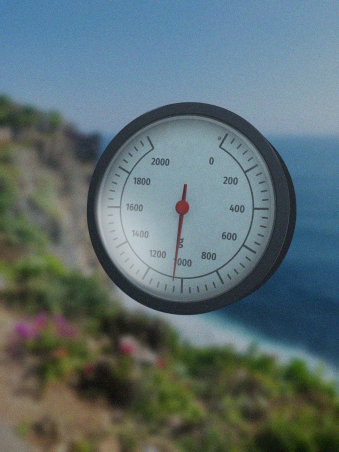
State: 1040 g
